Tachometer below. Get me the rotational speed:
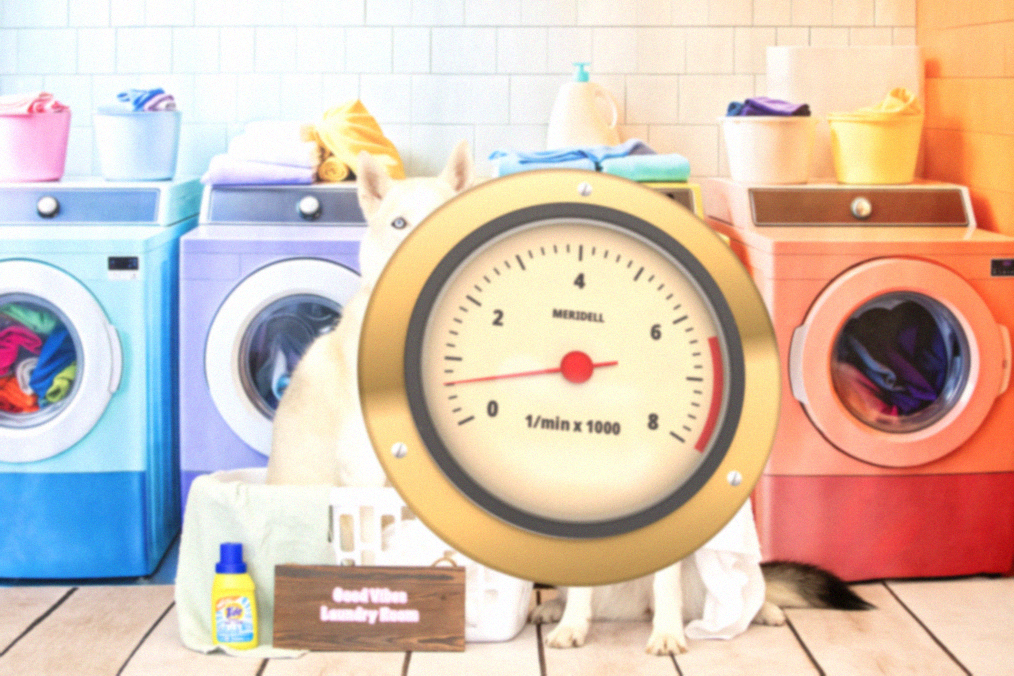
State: 600 rpm
